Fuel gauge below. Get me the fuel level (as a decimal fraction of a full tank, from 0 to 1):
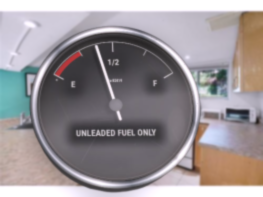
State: 0.375
